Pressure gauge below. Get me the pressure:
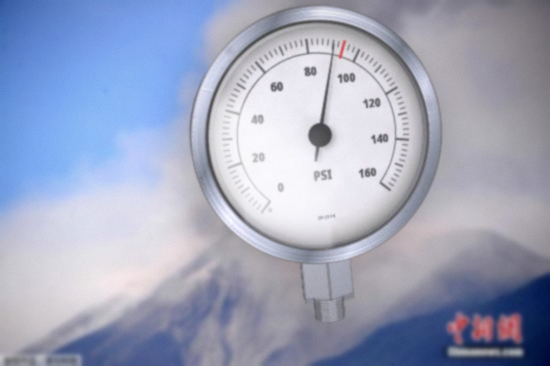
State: 90 psi
